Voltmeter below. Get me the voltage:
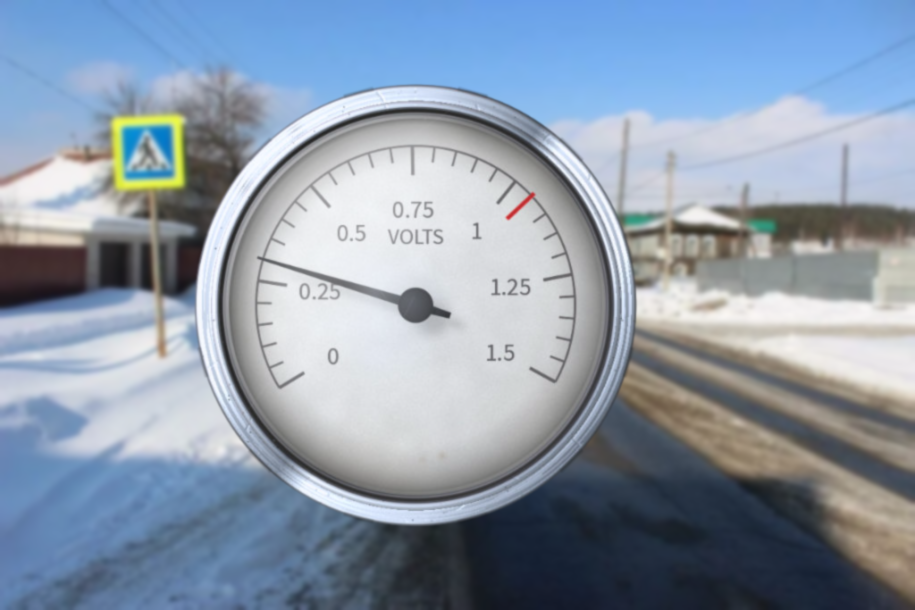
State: 0.3 V
